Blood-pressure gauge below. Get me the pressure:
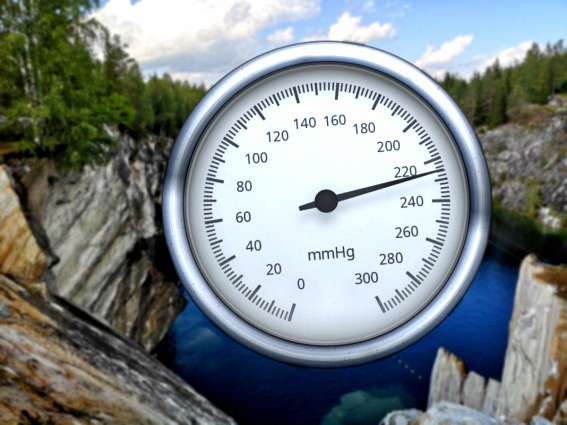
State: 226 mmHg
